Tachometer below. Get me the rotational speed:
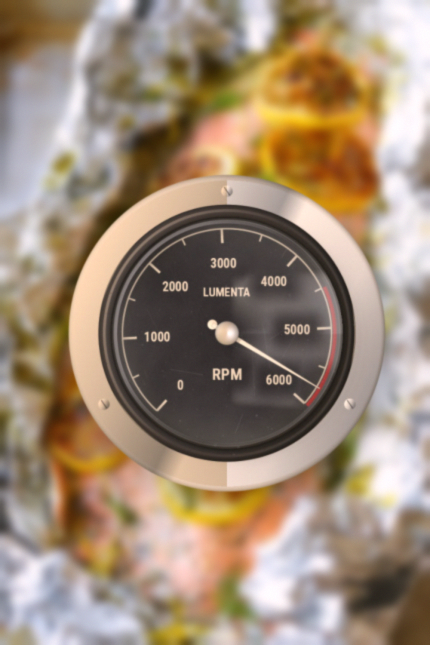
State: 5750 rpm
